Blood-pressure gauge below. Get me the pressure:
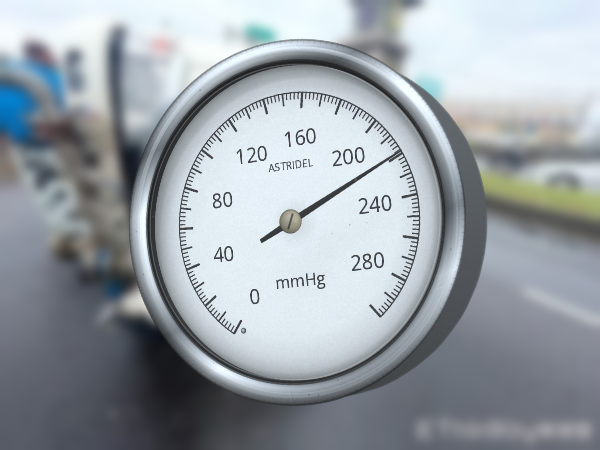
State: 220 mmHg
